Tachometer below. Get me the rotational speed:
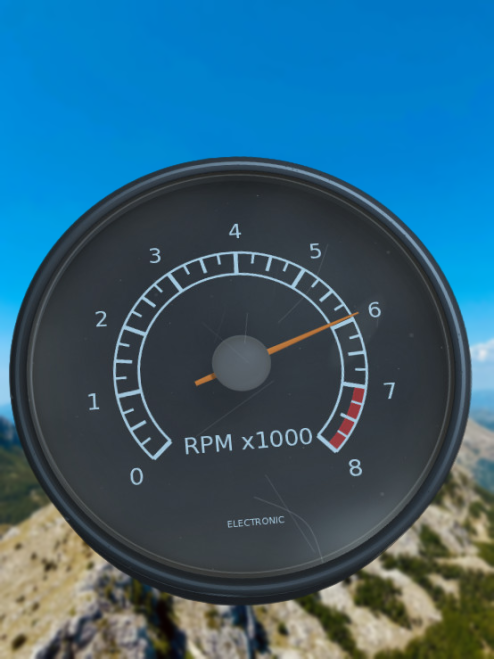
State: 6000 rpm
